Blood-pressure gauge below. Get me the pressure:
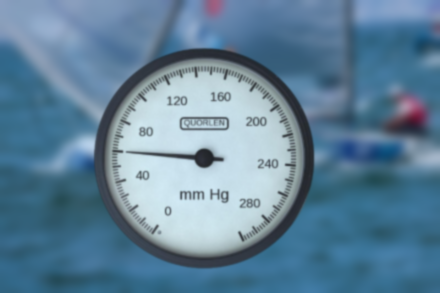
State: 60 mmHg
